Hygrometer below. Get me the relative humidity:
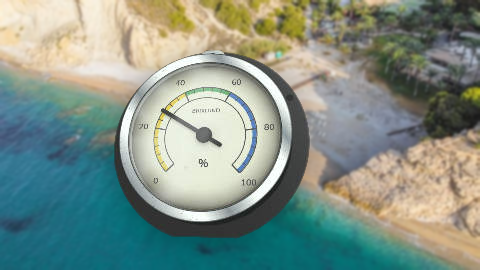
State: 28 %
